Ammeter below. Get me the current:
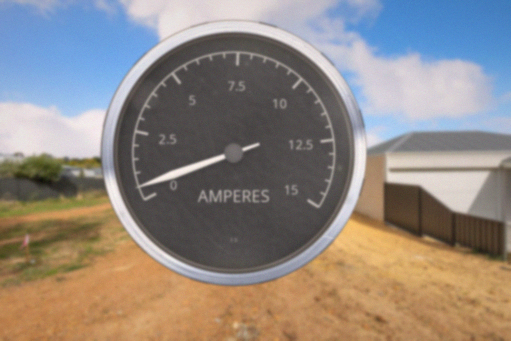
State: 0.5 A
